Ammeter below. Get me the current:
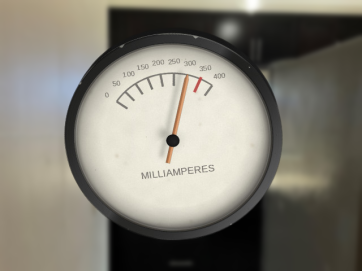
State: 300 mA
